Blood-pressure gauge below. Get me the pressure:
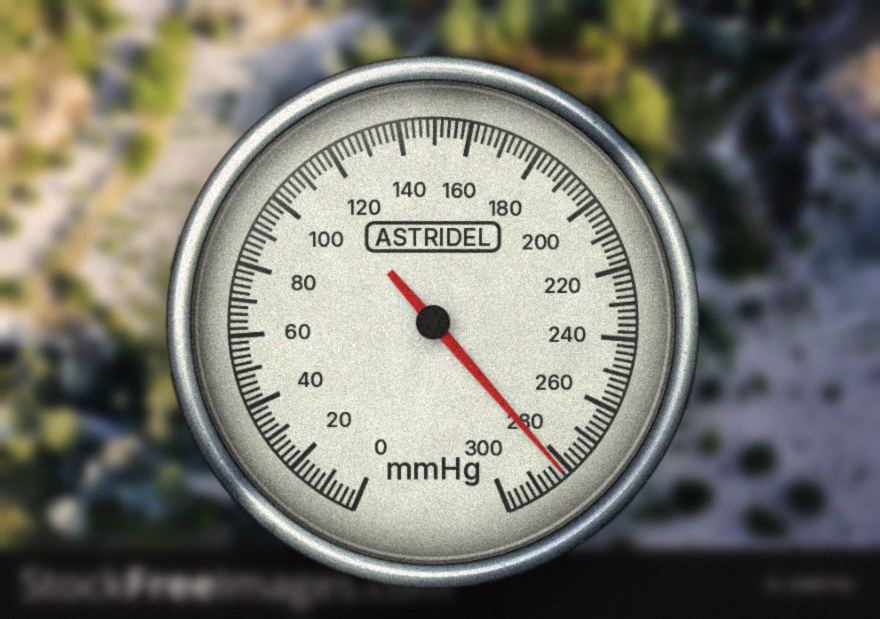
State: 282 mmHg
